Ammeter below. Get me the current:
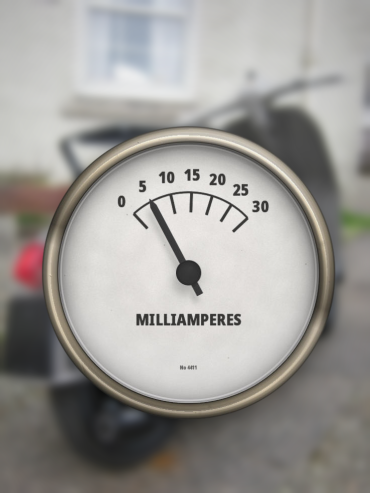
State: 5 mA
